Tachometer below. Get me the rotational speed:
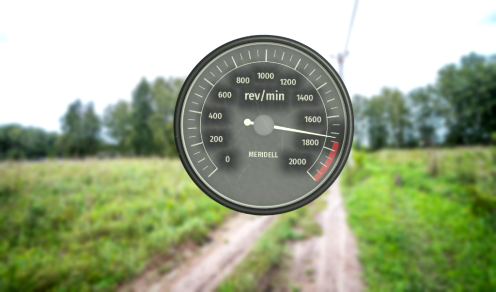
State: 1725 rpm
